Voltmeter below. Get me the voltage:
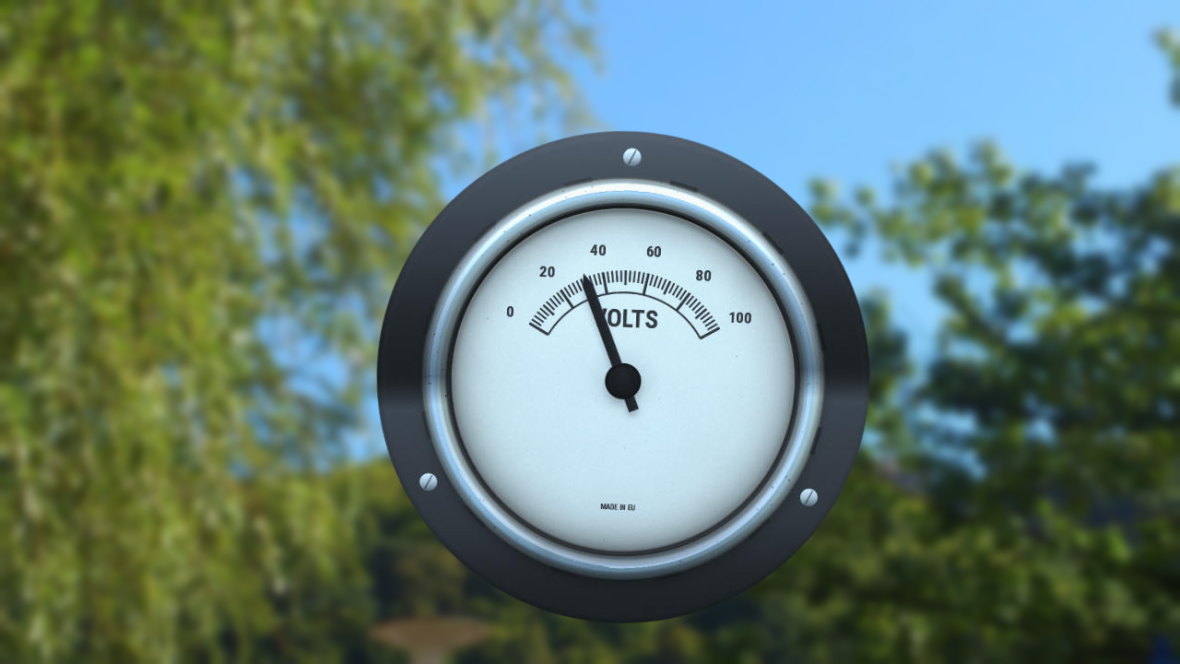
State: 32 V
